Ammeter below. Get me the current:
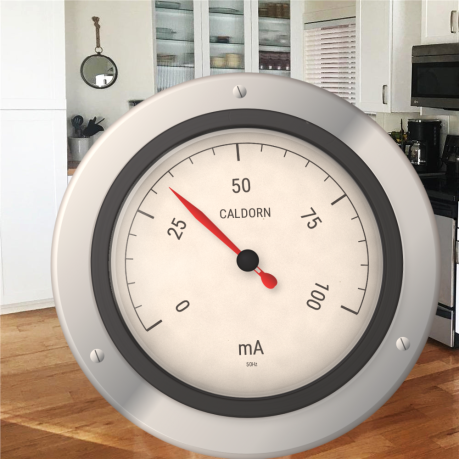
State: 32.5 mA
